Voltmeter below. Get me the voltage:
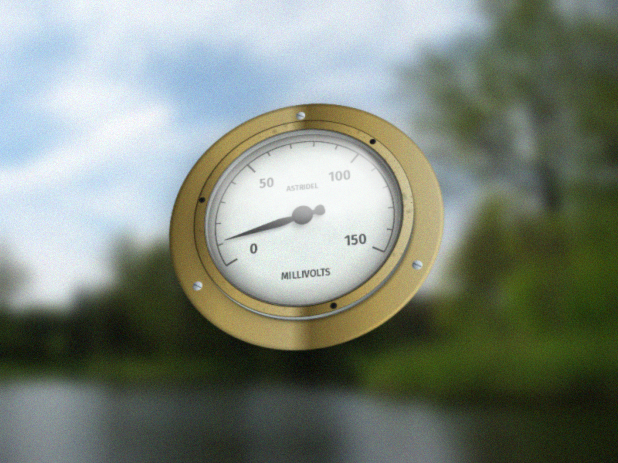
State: 10 mV
